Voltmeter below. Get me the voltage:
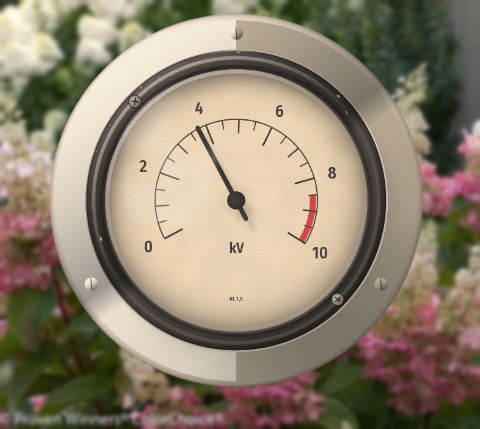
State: 3.75 kV
